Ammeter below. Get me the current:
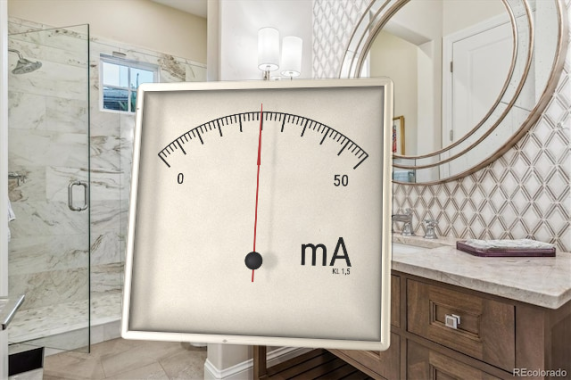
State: 25 mA
